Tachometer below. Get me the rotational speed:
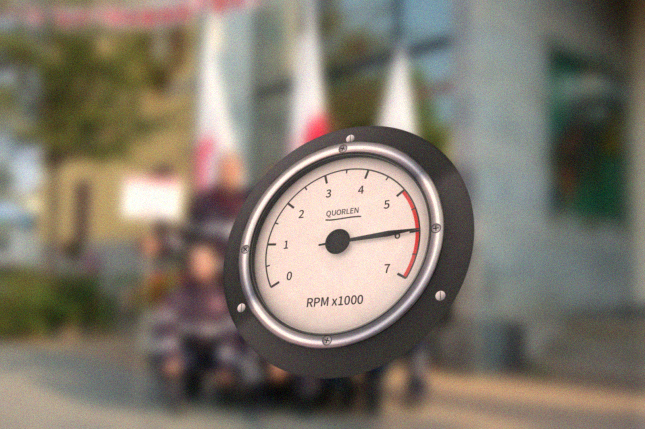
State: 6000 rpm
